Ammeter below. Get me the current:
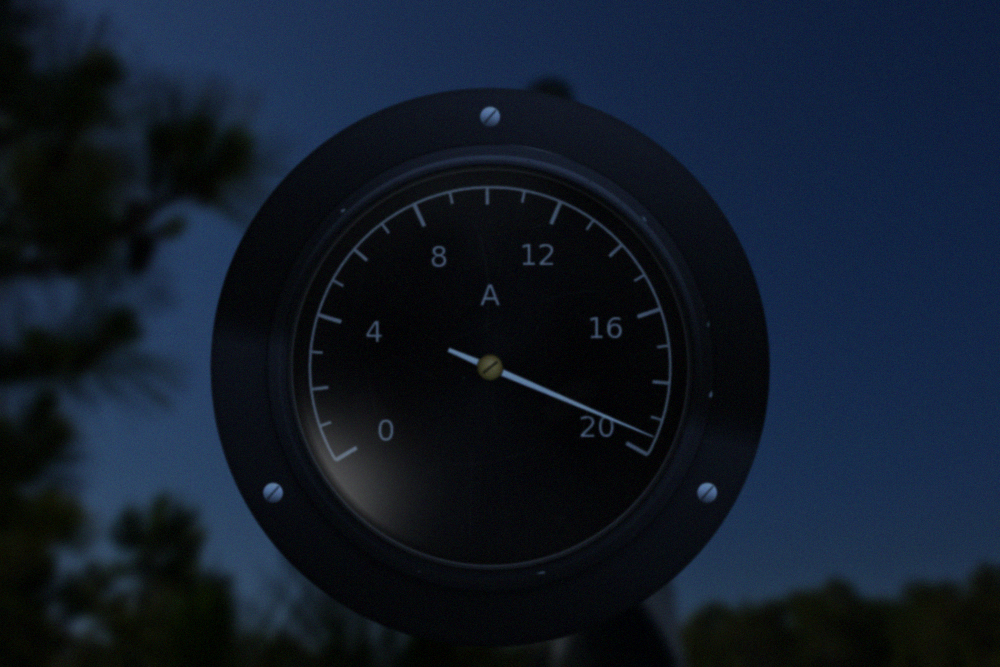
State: 19.5 A
